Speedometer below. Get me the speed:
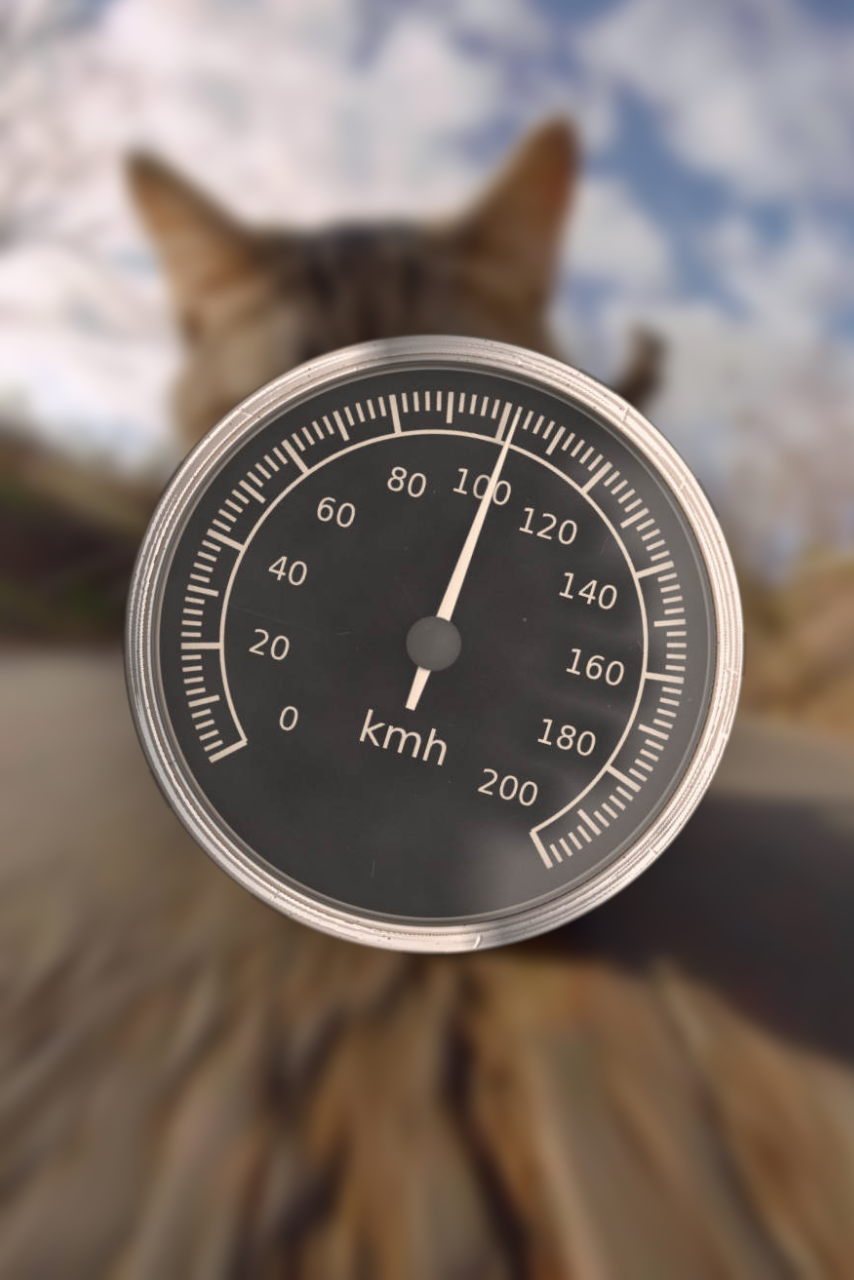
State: 102 km/h
